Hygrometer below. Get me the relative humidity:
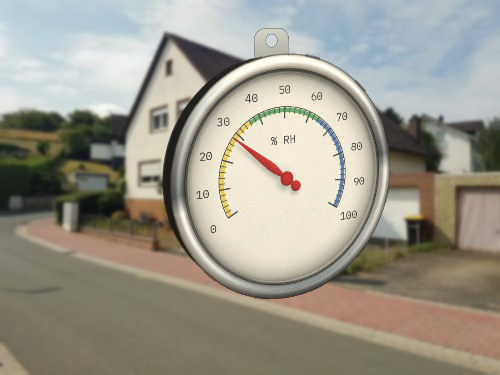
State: 28 %
